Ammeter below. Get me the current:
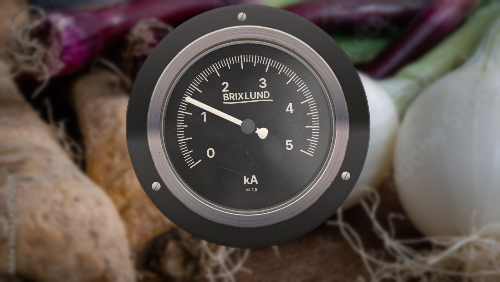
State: 1.25 kA
